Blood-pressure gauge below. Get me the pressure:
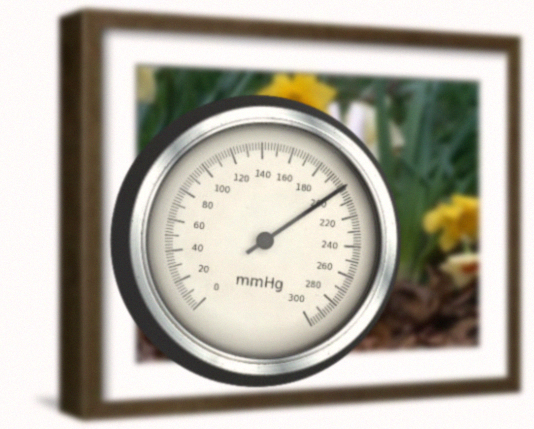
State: 200 mmHg
